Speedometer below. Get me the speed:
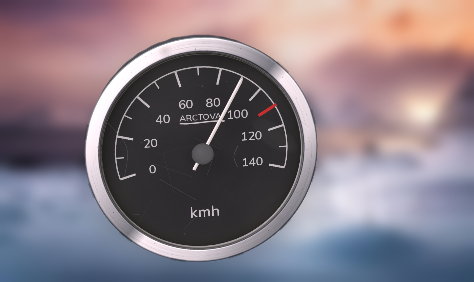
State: 90 km/h
